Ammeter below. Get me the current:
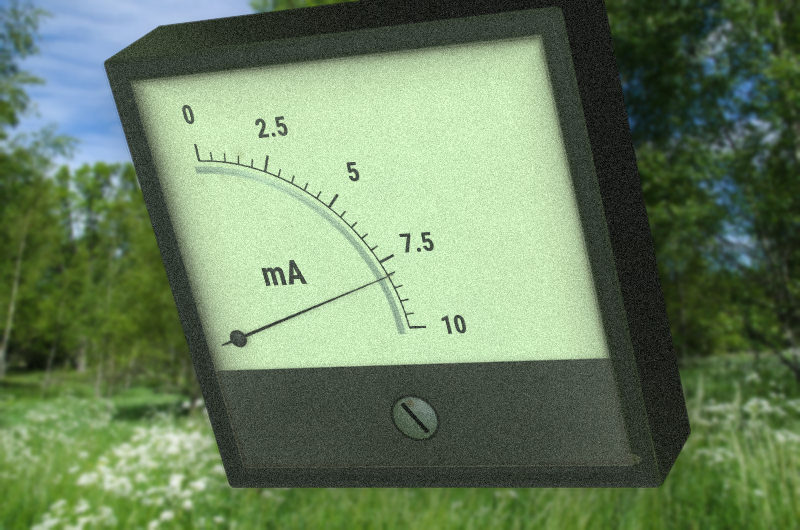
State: 8 mA
